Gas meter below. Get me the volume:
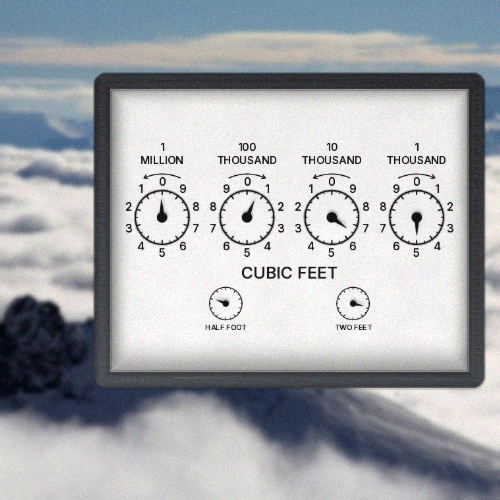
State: 6500 ft³
